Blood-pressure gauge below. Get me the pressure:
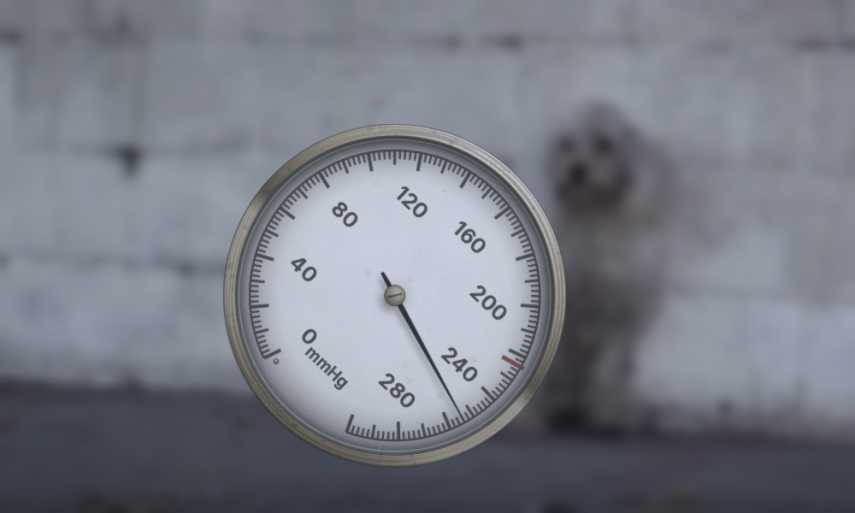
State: 254 mmHg
